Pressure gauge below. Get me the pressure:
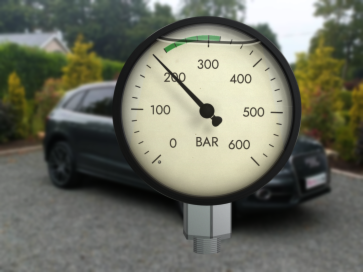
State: 200 bar
